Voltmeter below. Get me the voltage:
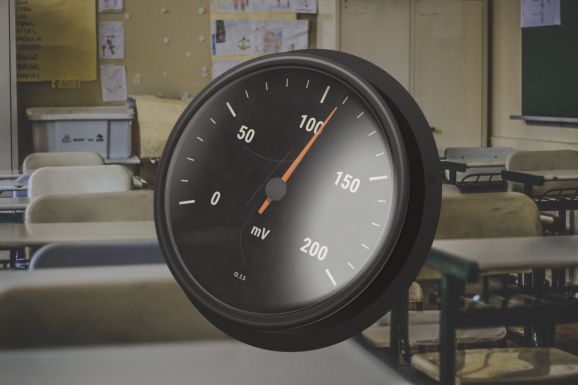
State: 110 mV
